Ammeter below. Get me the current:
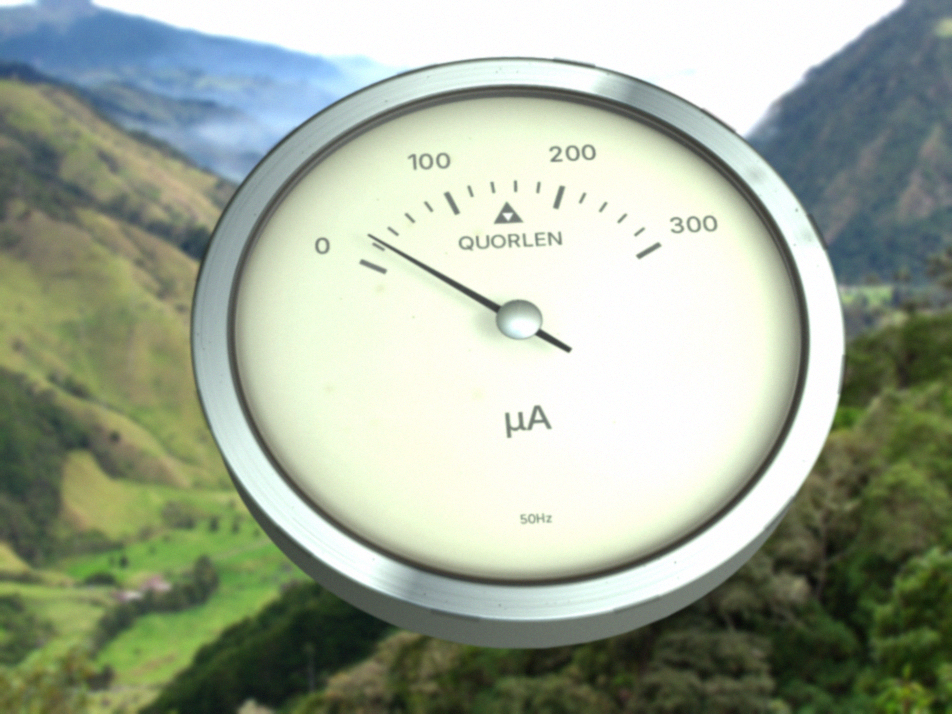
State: 20 µA
